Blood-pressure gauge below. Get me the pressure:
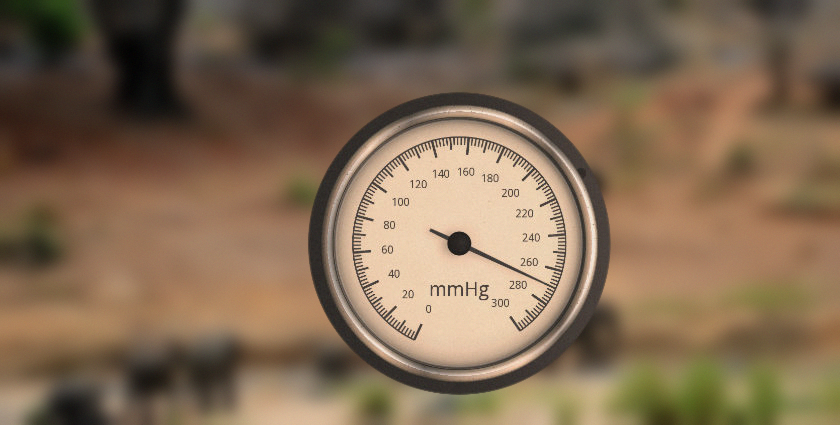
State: 270 mmHg
